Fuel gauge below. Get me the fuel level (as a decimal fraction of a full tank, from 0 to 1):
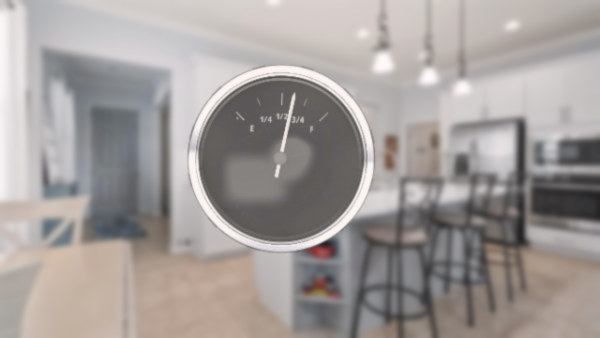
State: 0.625
